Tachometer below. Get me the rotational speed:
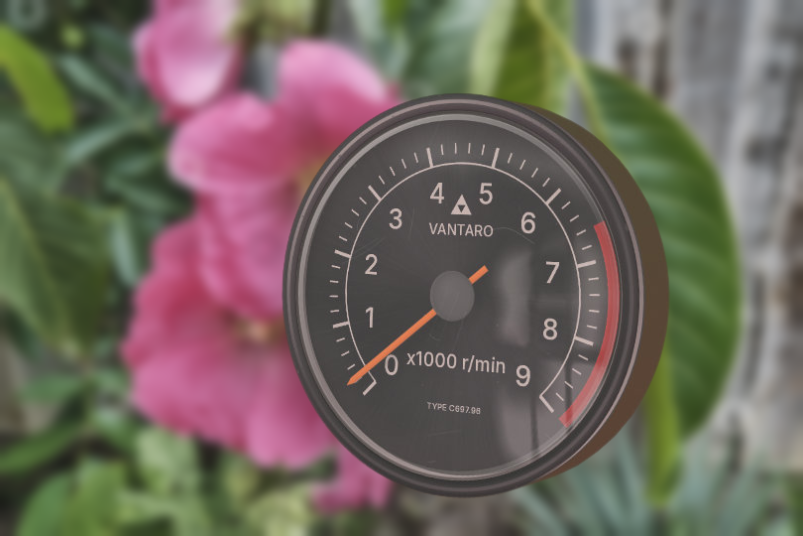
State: 200 rpm
